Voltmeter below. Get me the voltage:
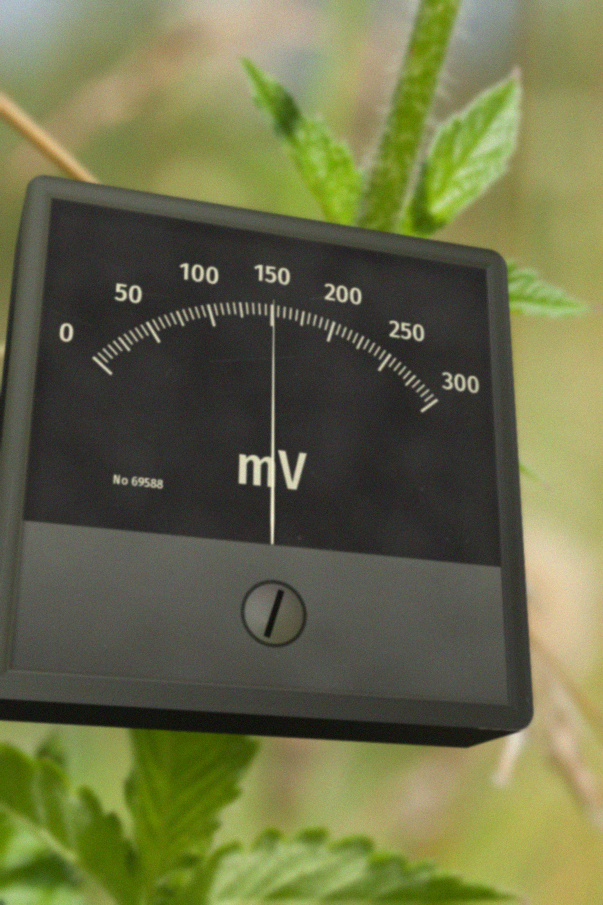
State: 150 mV
